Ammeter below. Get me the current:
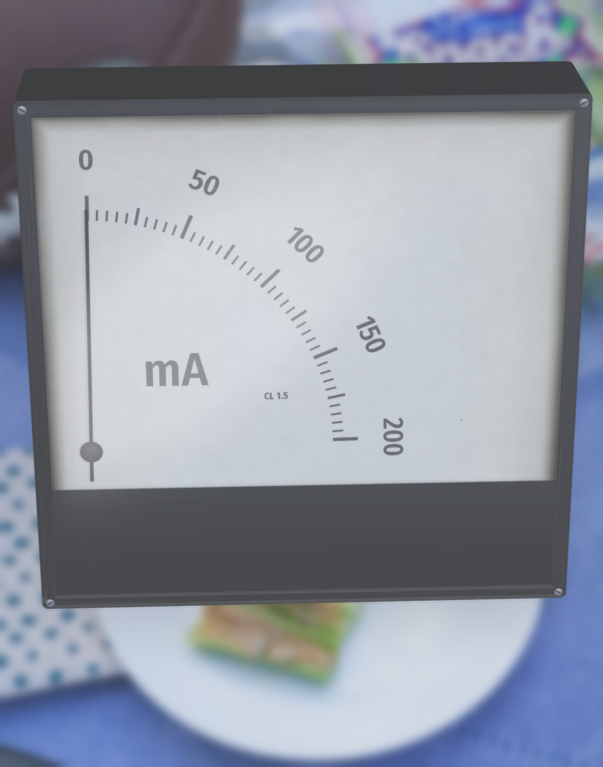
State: 0 mA
